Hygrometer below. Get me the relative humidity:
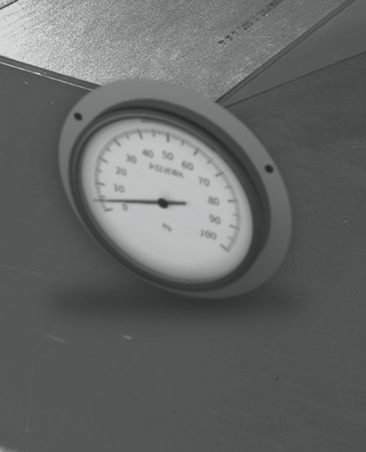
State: 5 %
